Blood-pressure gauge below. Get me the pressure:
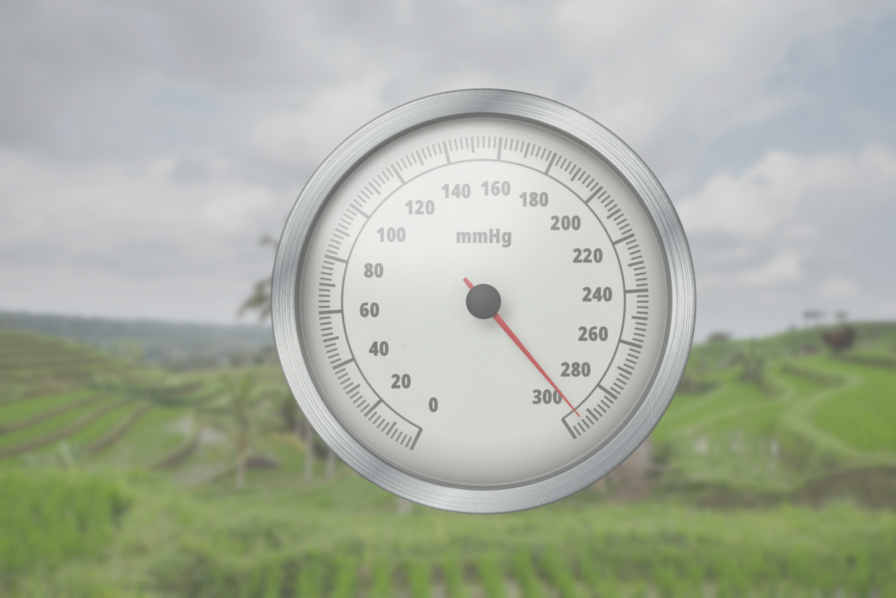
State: 294 mmHg
